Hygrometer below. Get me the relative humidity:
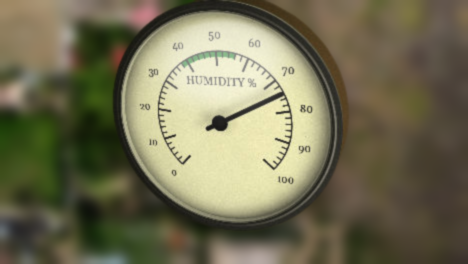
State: 74 %
